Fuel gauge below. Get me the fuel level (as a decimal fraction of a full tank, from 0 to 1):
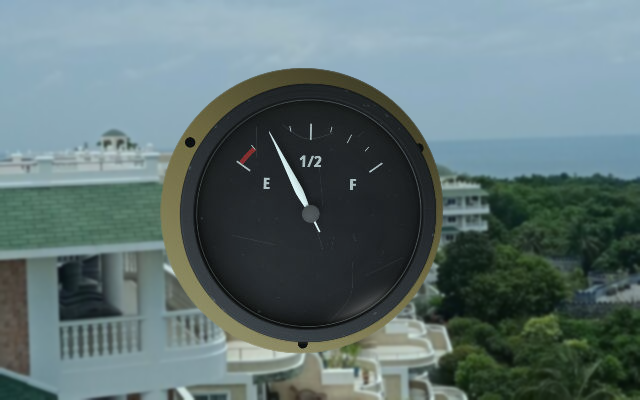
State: 0.25
